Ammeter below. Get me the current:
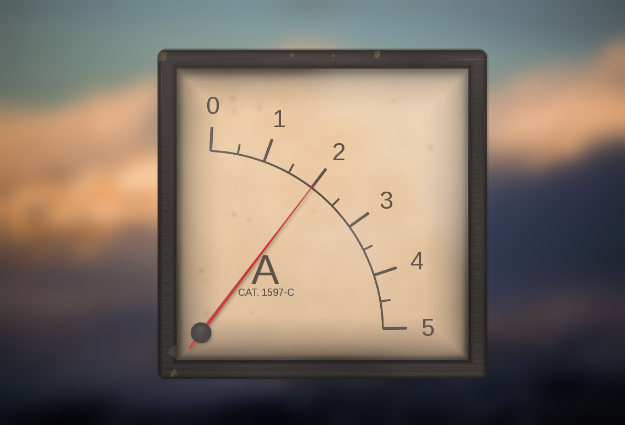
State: 2 A
